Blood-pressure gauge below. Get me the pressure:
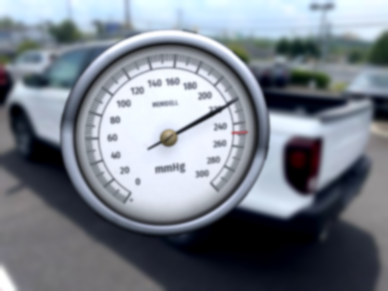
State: 220 mmHg
